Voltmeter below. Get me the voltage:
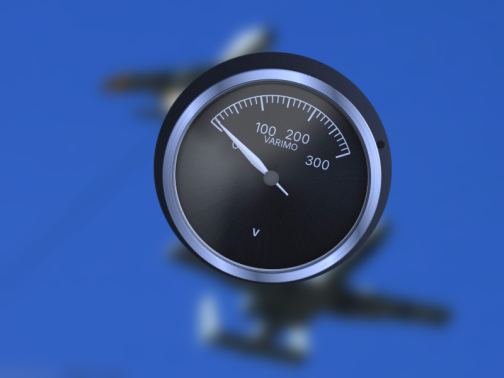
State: 10 V
